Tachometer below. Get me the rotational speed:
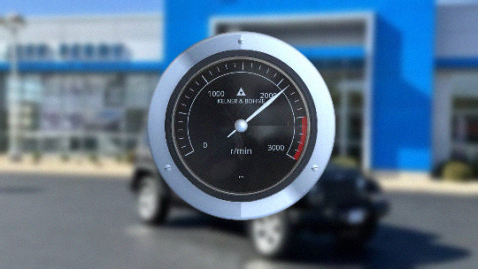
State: 2100 rpm
